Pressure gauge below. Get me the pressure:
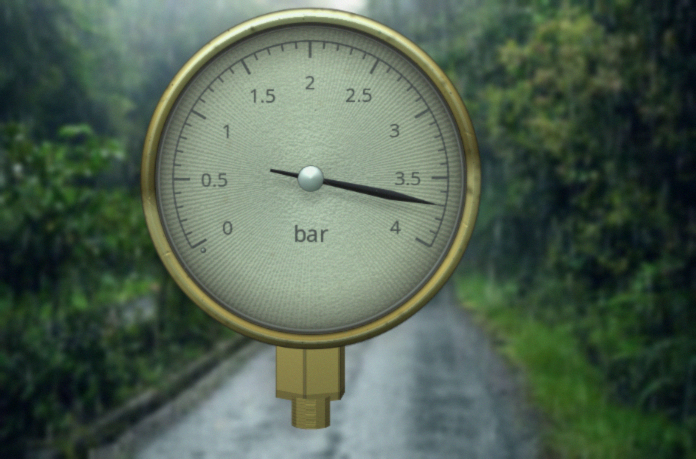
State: 3.7 bar
